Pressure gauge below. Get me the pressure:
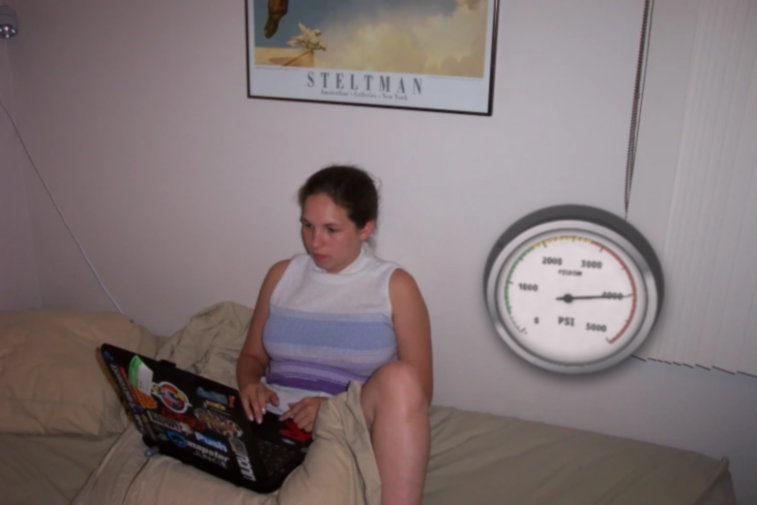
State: 4000 psi
